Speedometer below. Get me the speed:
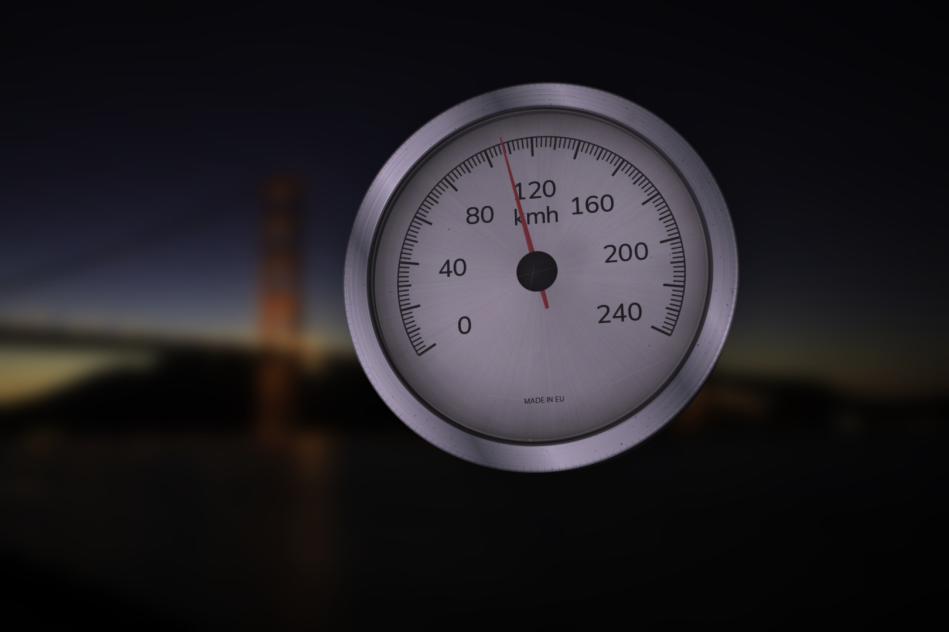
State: 108 km/h
